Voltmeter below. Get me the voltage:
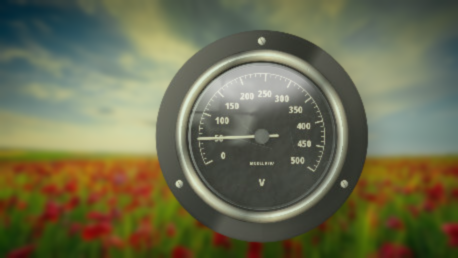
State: 50 V
